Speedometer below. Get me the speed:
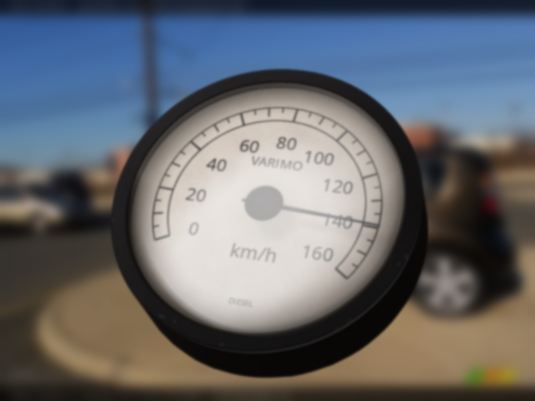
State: 140 km/h
